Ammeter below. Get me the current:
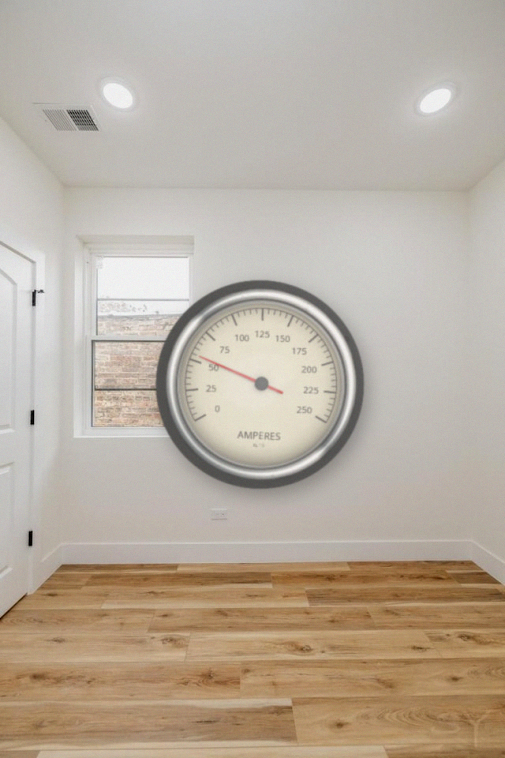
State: 55 A
